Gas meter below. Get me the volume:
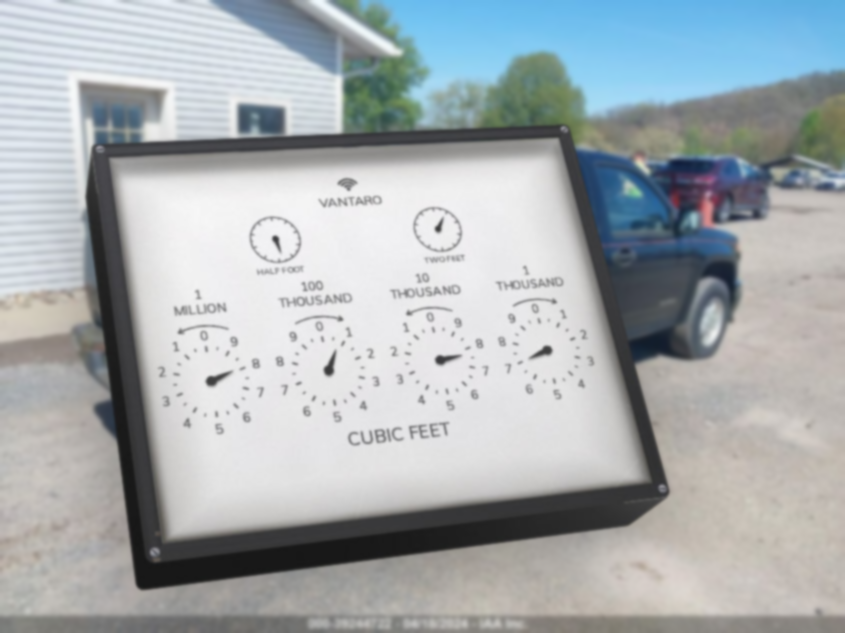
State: 807700 ft³
